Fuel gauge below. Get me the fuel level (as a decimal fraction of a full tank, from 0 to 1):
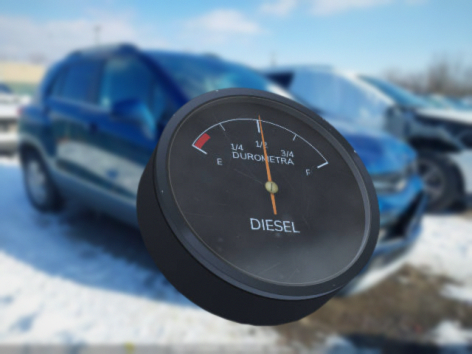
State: 0.5
